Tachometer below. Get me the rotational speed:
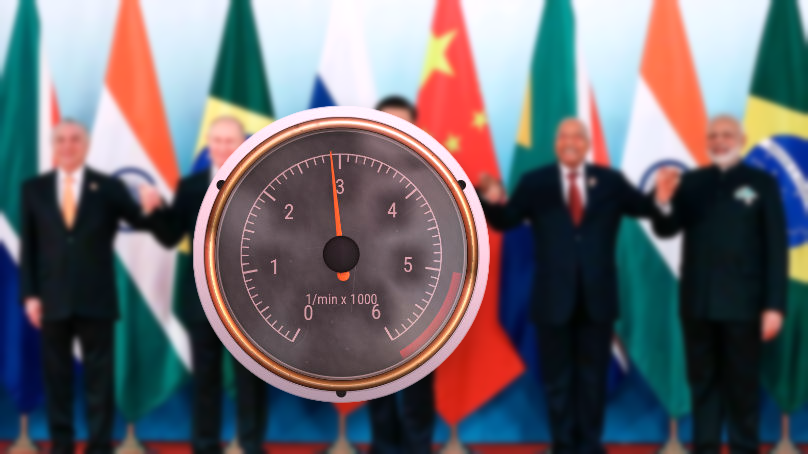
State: 2900 rpm
